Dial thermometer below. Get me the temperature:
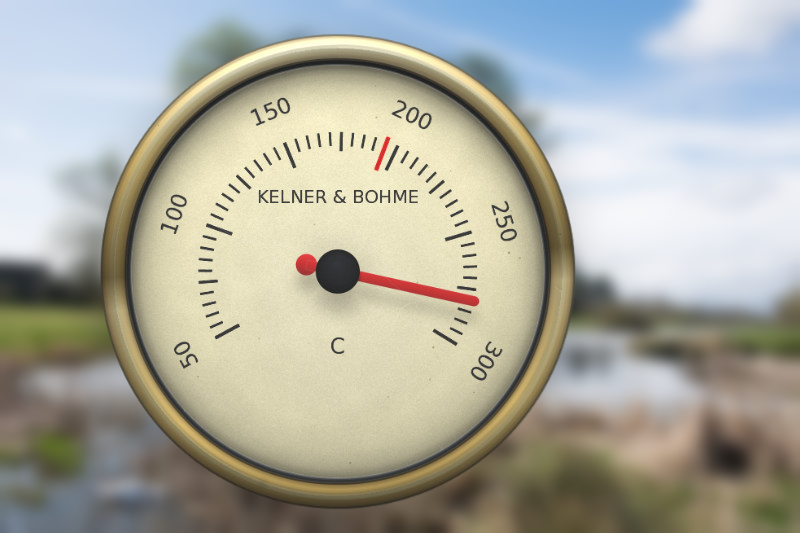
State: 280 °C
